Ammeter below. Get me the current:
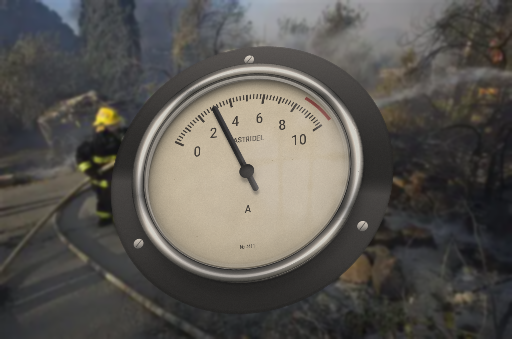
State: 3 A
